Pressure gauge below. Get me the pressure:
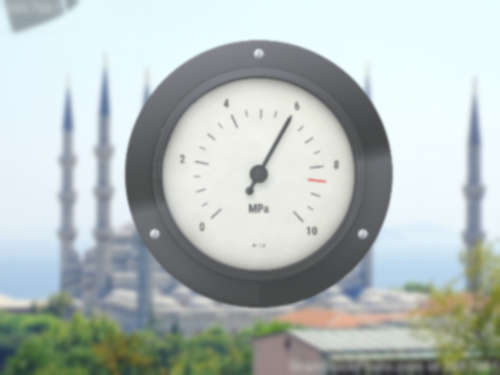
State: 6 MPa
